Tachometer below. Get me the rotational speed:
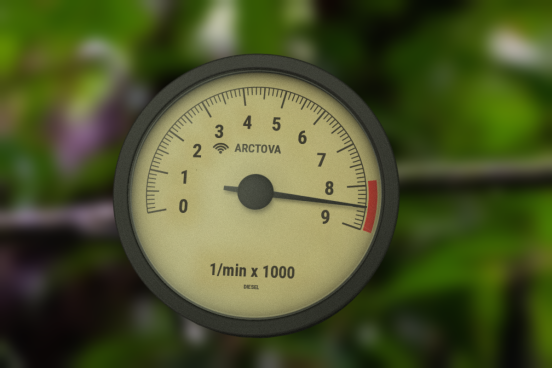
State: 8500 rpm
